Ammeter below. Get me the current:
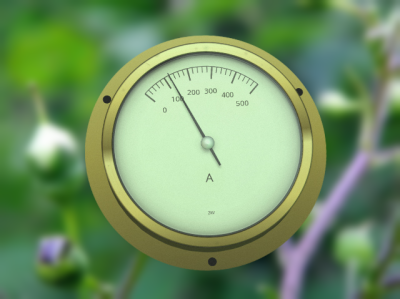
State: 120 A
